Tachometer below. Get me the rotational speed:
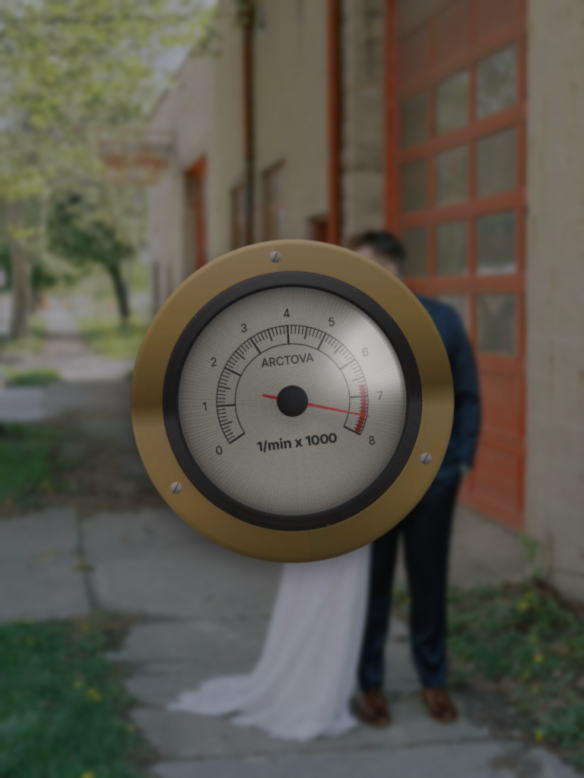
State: 7500 rpm
